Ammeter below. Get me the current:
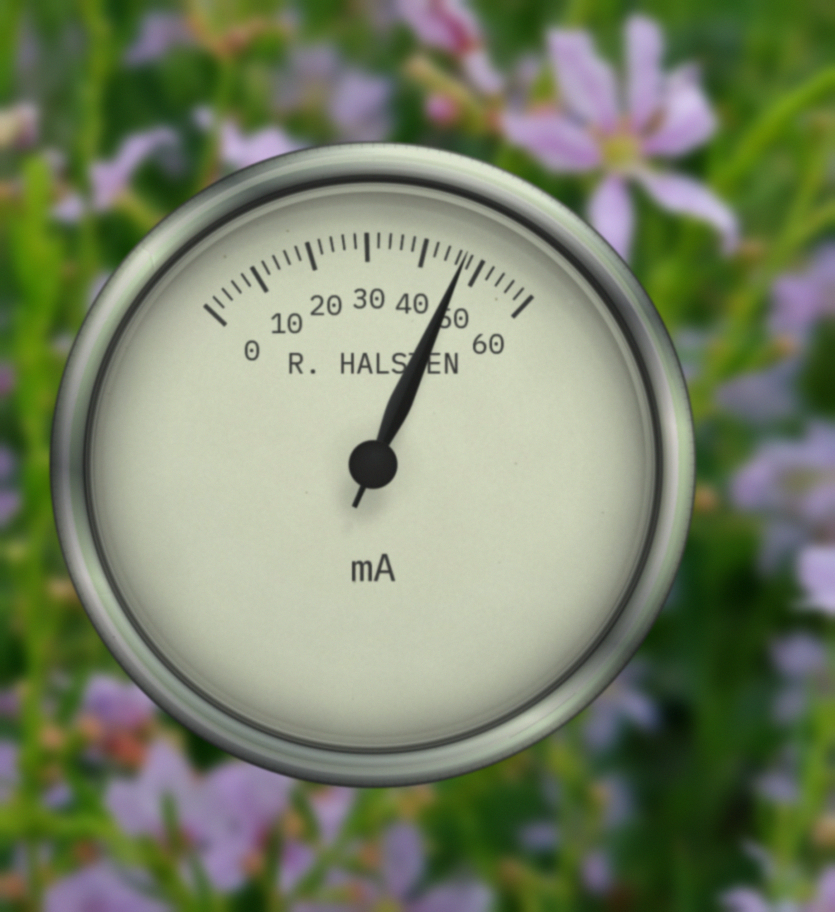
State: 47 mA
